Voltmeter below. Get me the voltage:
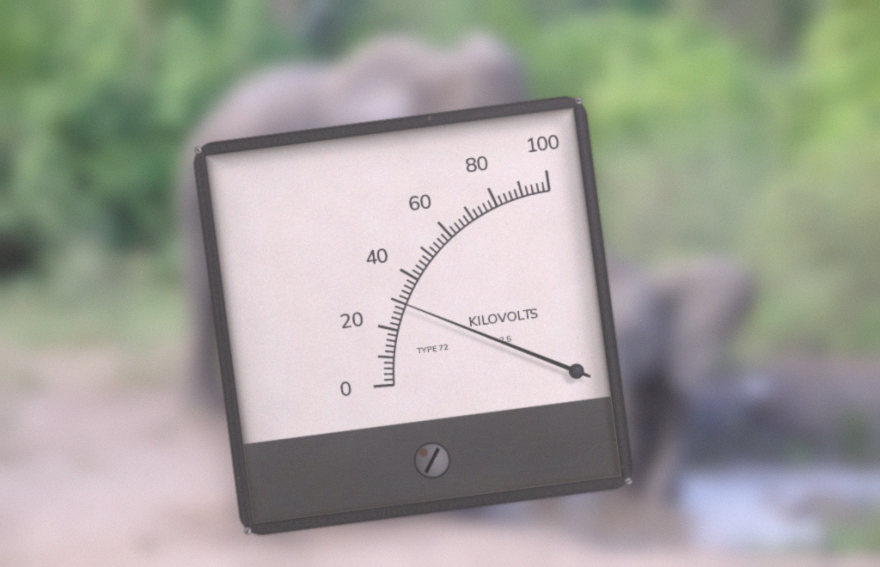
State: 30 kV
